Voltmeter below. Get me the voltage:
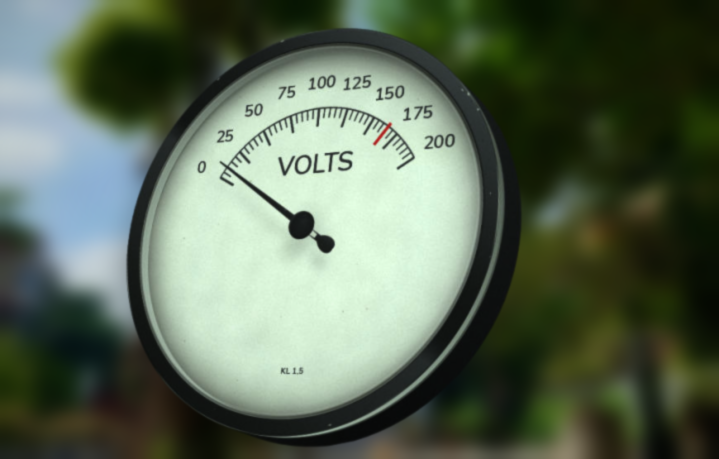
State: 10 V
